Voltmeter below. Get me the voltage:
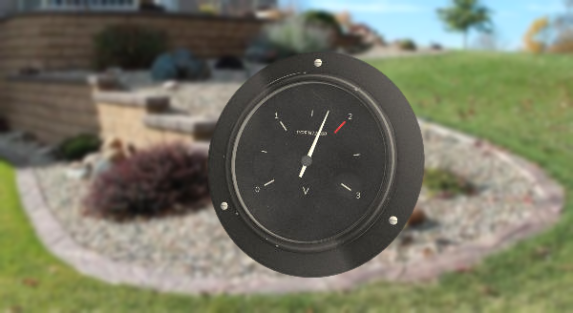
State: 1.75 V
